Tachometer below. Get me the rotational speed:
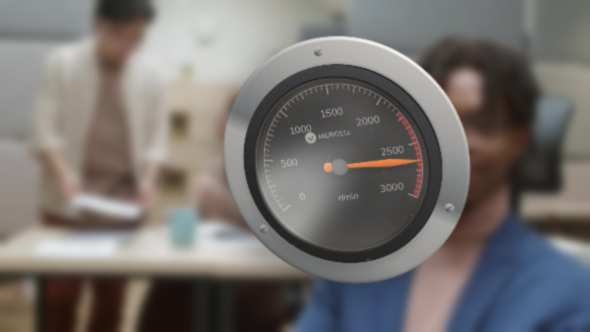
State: 2650 rpm
